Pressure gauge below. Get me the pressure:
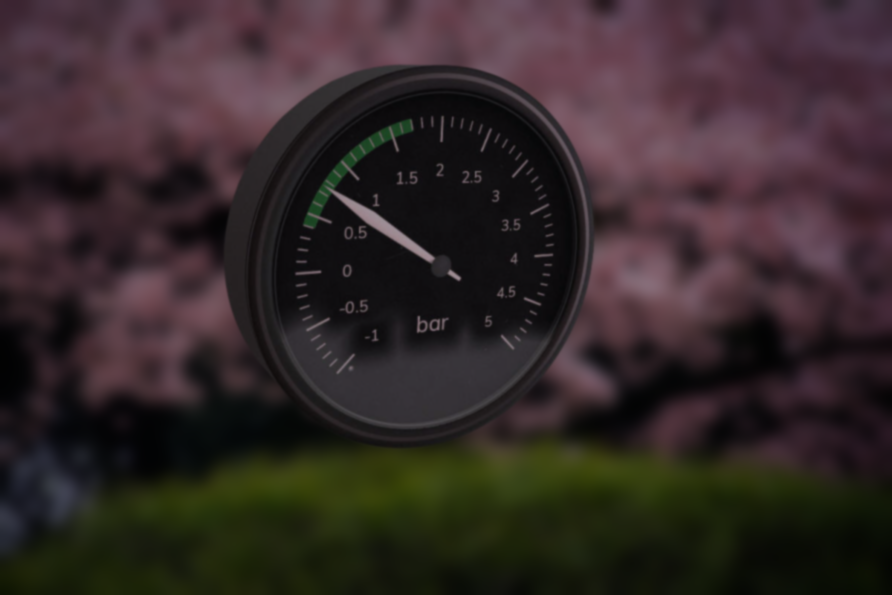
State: 0.75 bar
